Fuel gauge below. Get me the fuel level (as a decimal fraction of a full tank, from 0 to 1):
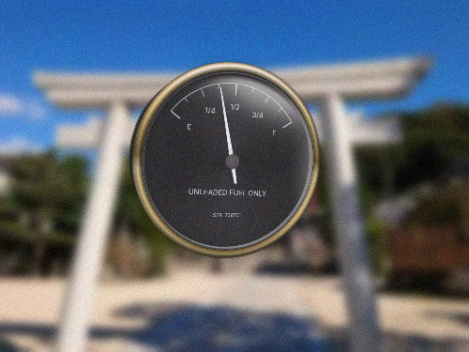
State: 0.375
